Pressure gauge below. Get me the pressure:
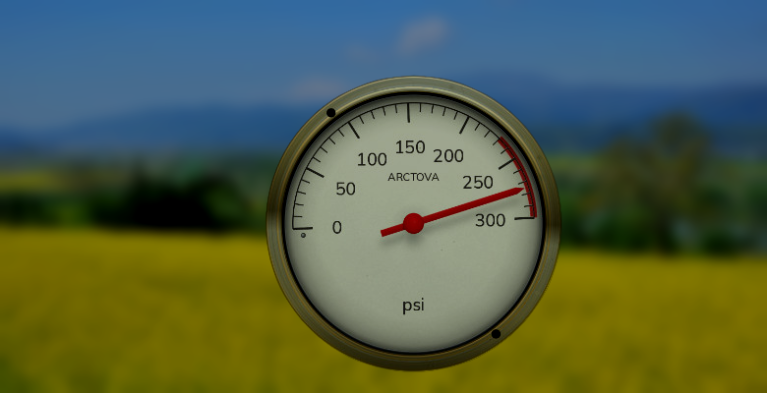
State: 275 psi
